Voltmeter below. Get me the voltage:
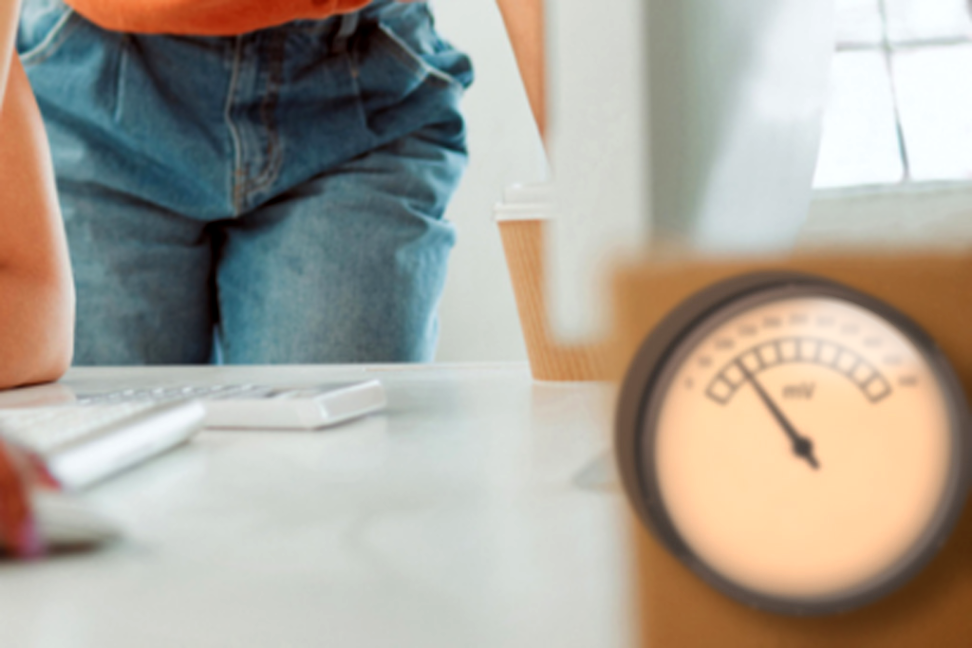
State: 100 mV
